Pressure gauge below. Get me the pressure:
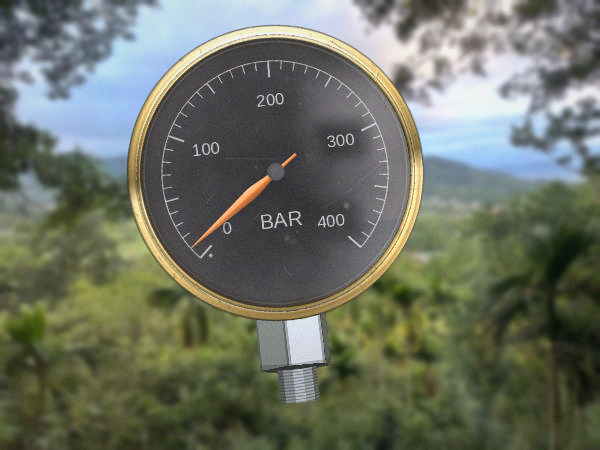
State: 10 bar
